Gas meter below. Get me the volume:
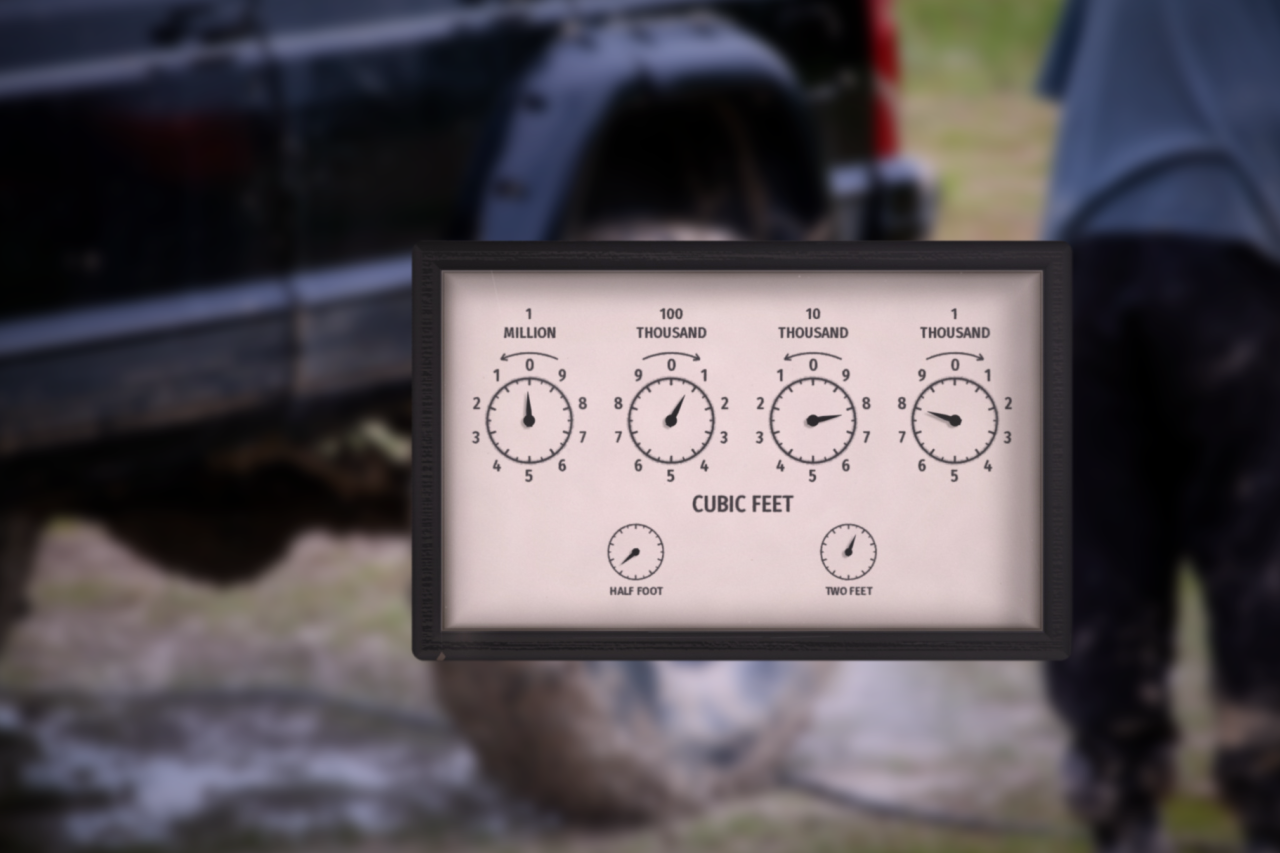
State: 7800 ft³
